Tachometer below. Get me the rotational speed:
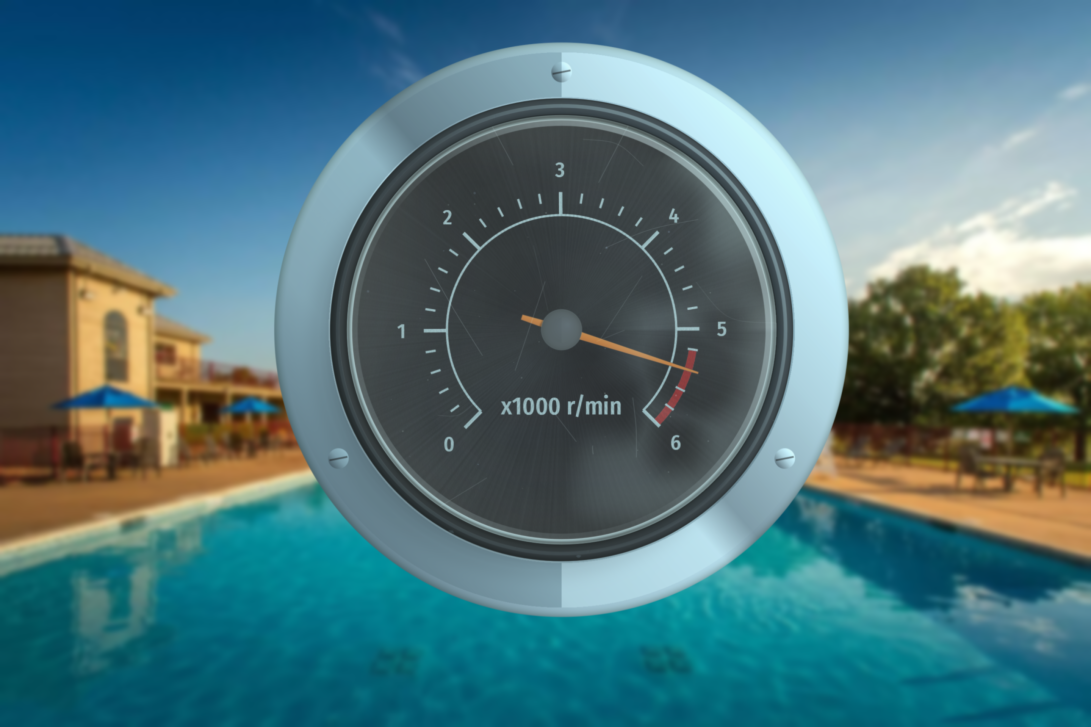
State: 5400 rpm
